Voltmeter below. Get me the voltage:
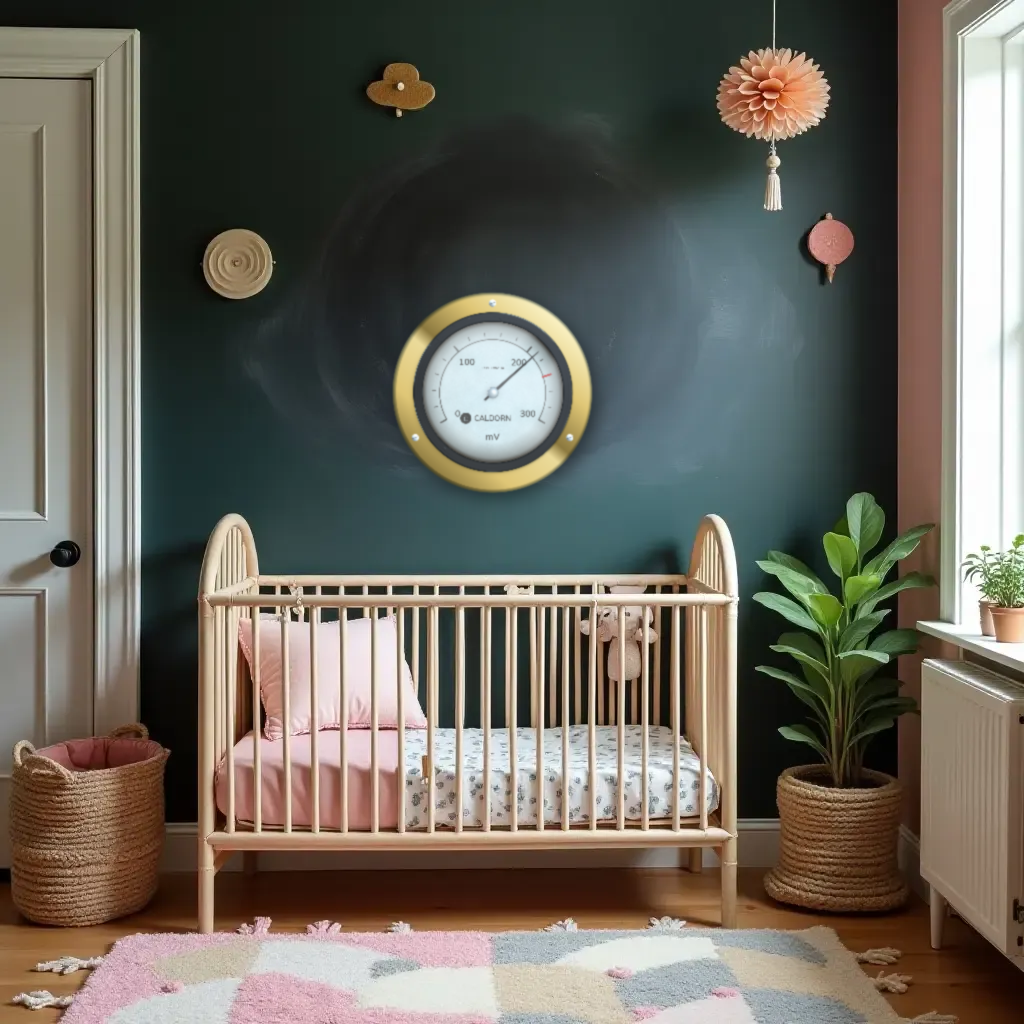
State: 210 mV
